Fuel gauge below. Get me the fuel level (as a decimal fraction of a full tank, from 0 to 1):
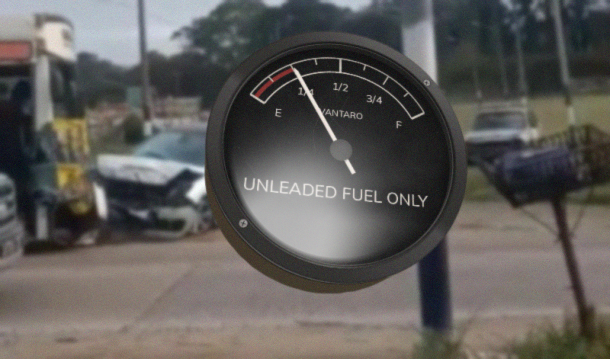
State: 0.25
